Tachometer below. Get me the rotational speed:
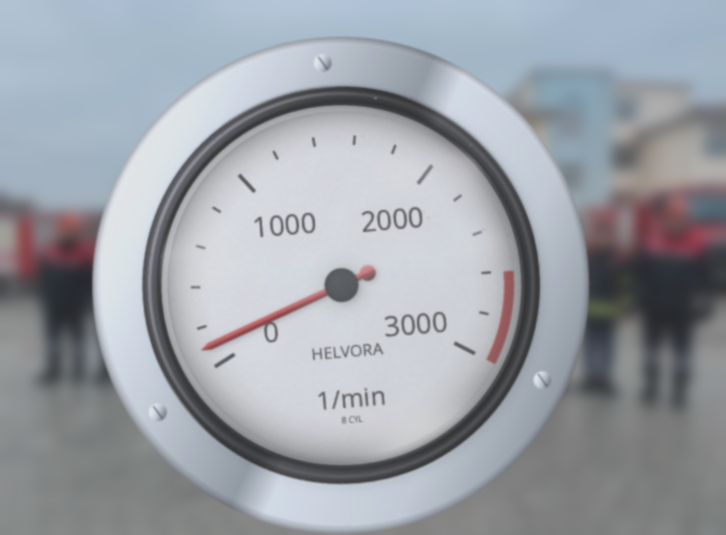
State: 100 rpm
